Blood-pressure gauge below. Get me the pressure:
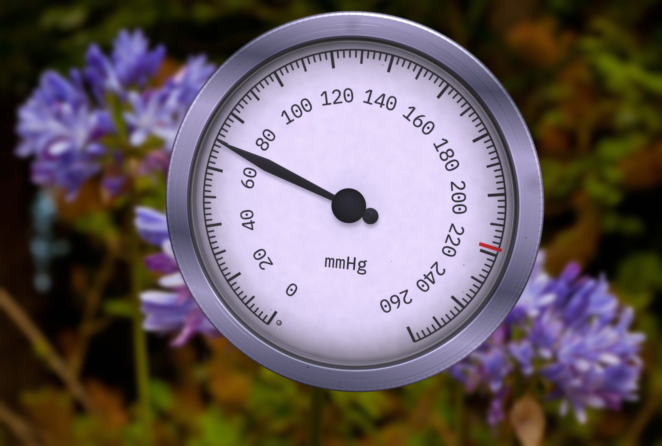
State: 70 mmHg
